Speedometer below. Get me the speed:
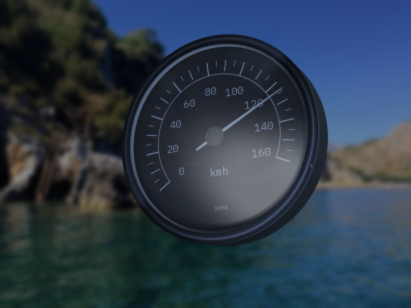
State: 125 km/h
